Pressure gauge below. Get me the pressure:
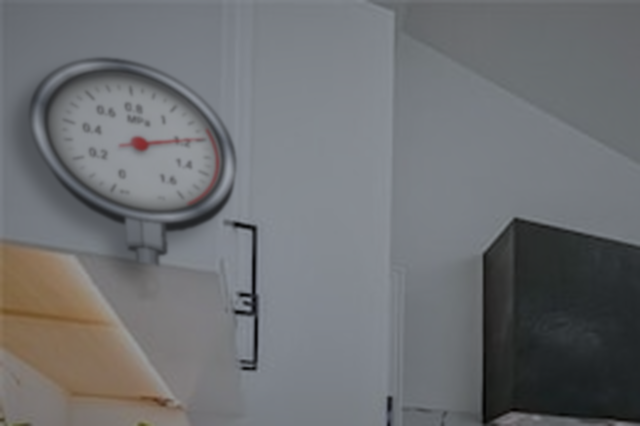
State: 1.2 MPa
